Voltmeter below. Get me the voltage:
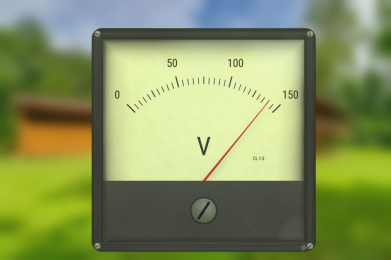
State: 140 V
